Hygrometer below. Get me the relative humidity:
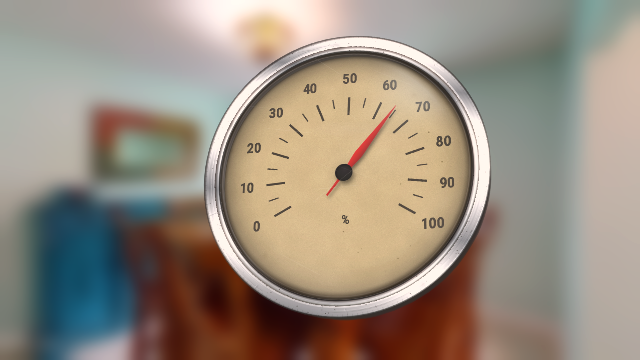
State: 65 %
